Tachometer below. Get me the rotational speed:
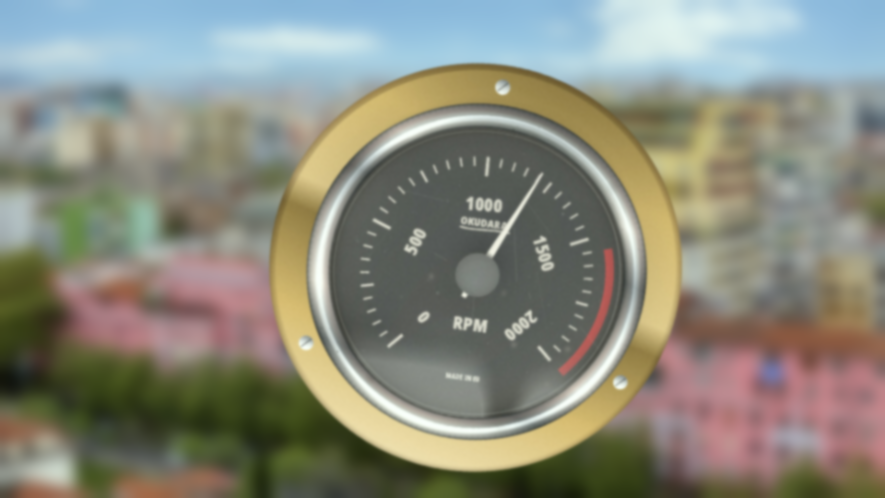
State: 1200 rpm
